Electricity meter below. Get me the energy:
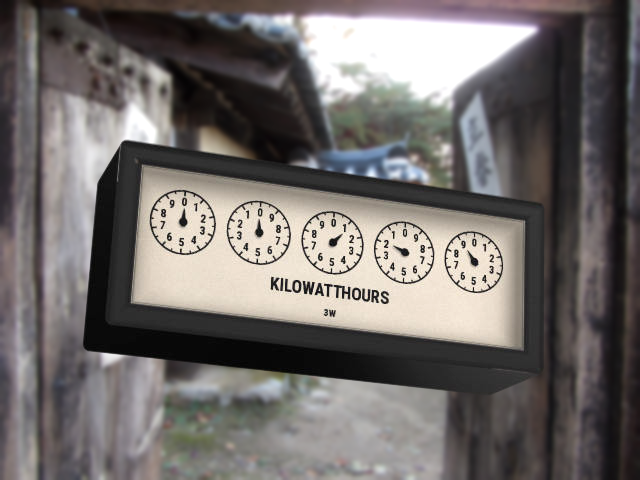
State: 119 kWh
